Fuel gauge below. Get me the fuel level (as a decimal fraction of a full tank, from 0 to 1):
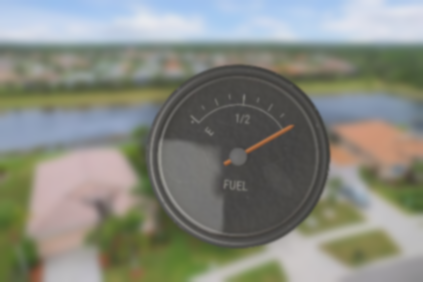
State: 1
